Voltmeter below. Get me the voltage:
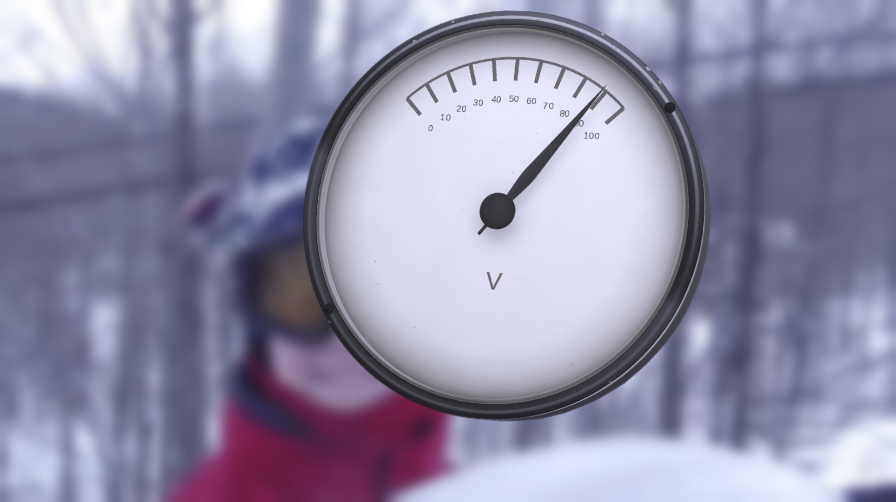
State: 90 V
